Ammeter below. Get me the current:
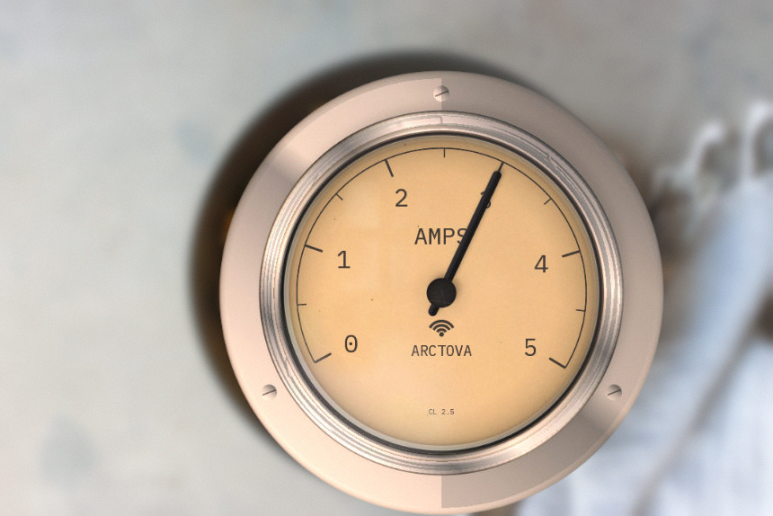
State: 3 A
